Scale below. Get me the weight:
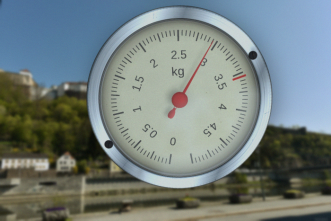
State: 2.95 kg
